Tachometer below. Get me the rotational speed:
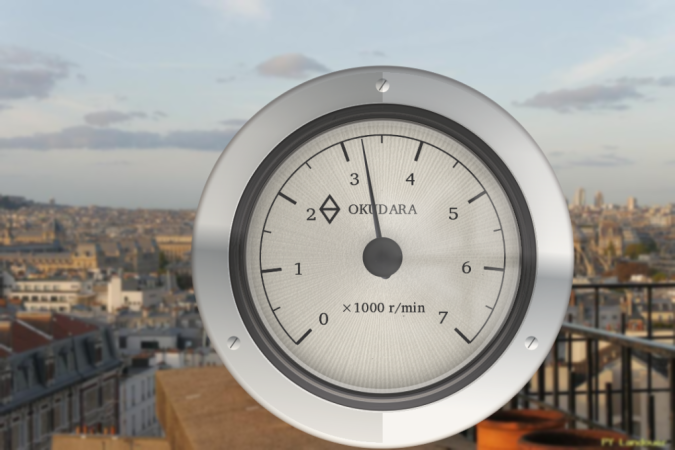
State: 3250 rpm
